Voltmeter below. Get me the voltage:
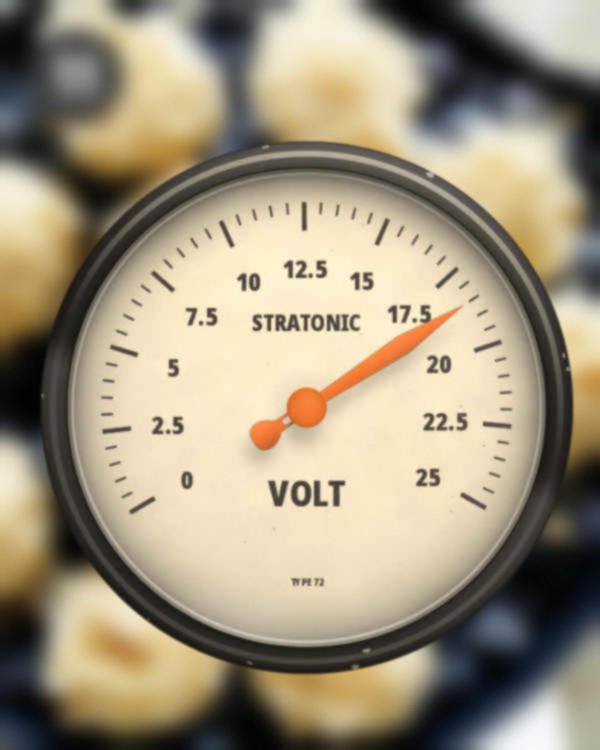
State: 18.5 V
